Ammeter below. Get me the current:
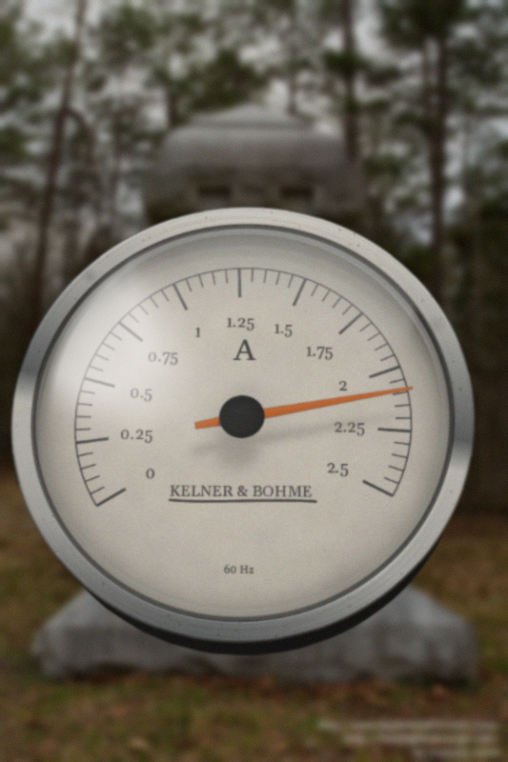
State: 2.1 A
